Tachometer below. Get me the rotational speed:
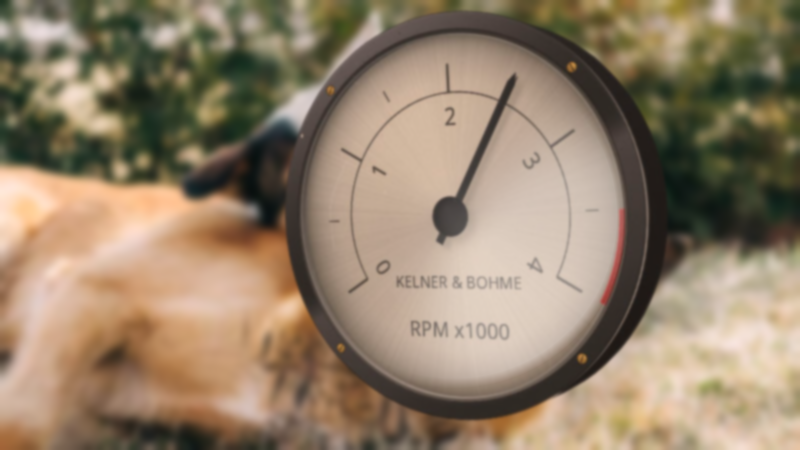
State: 2500 rpm
